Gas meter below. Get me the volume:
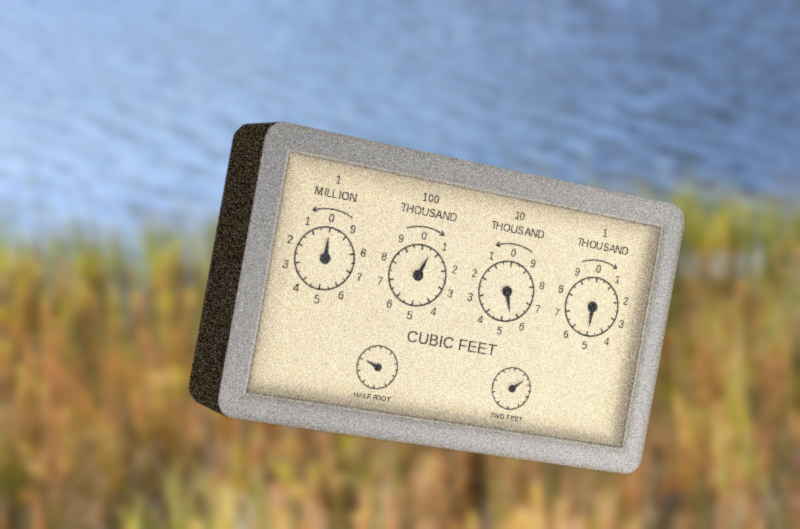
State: 5500 ft³
